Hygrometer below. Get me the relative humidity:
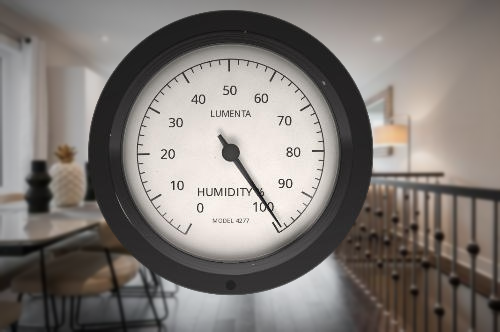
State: 99 %
